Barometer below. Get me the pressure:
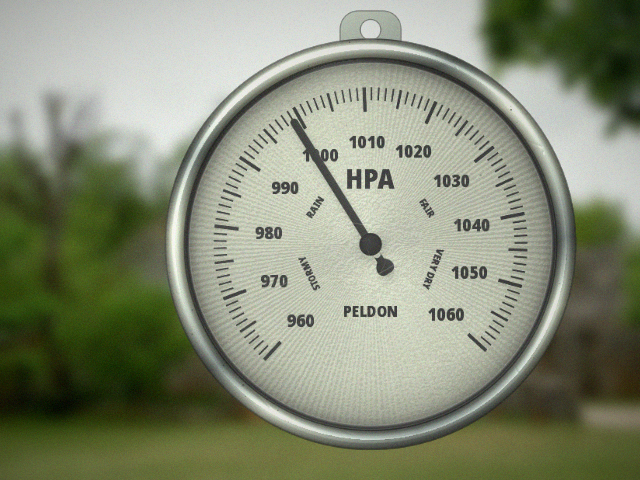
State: 999 hPa
